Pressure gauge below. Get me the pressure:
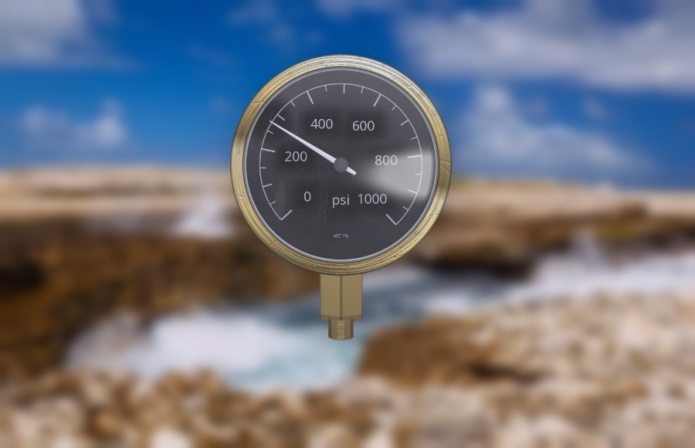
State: 275 psi
